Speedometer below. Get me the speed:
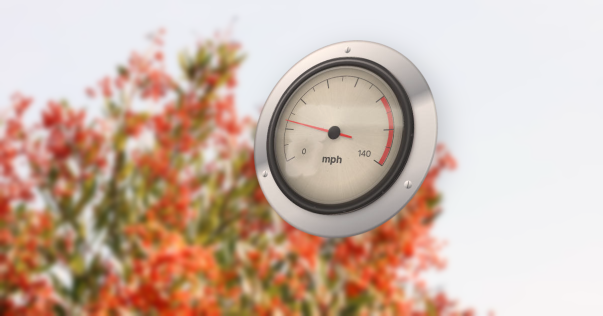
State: 25 mph
